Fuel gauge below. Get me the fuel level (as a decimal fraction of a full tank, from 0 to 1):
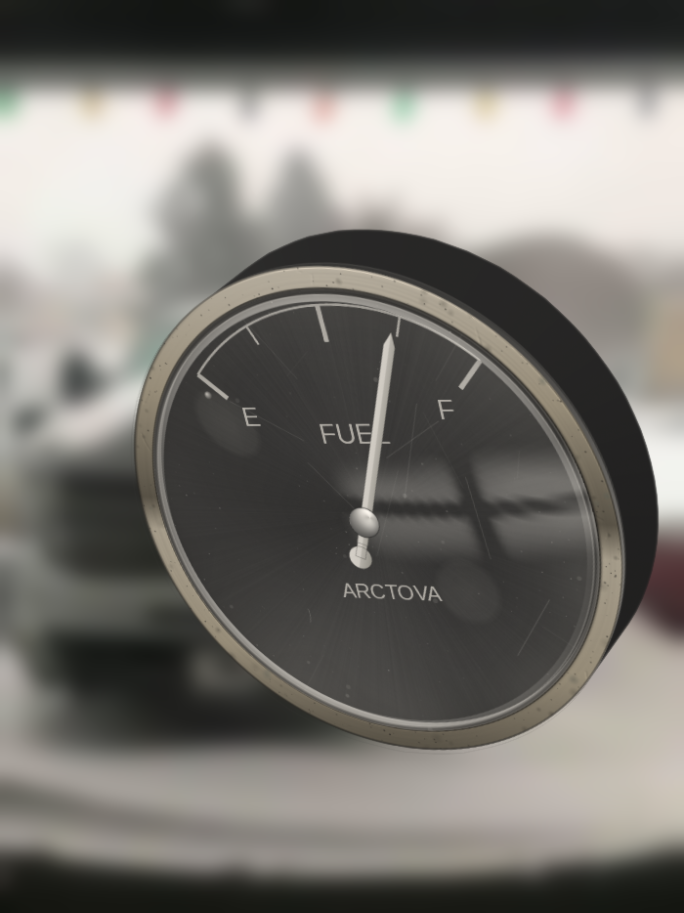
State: 0.75
